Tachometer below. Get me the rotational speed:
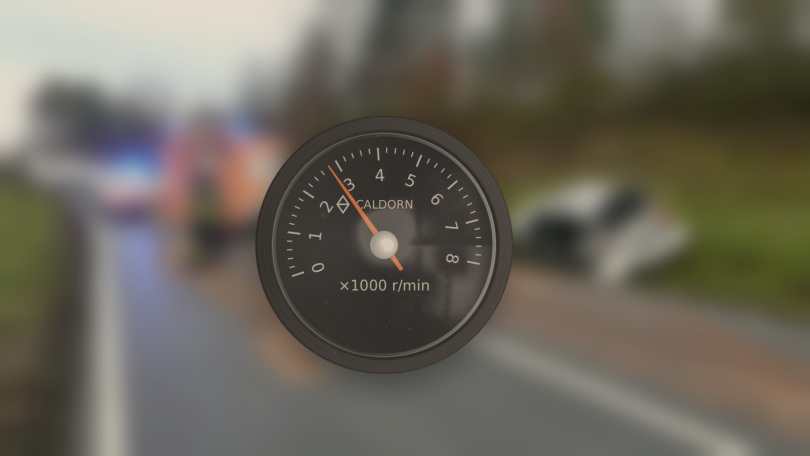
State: 2800 rpm
